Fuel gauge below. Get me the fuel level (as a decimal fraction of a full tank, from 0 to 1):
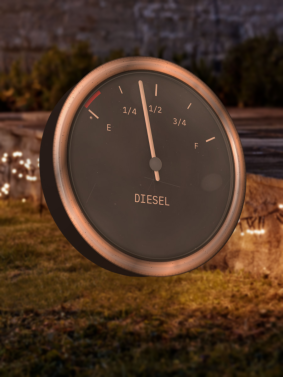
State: 0.375
